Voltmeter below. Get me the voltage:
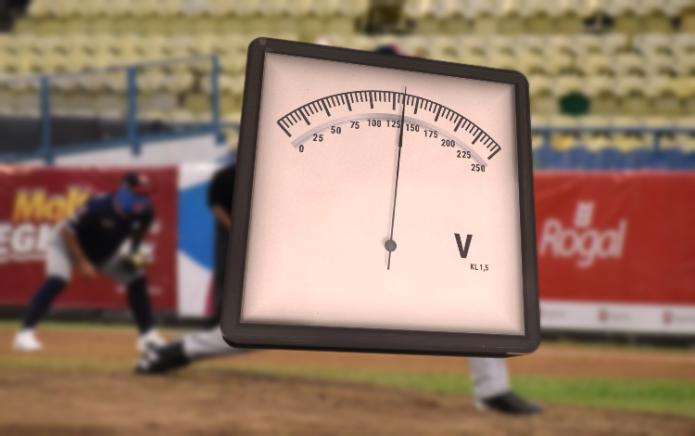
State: 135 V
